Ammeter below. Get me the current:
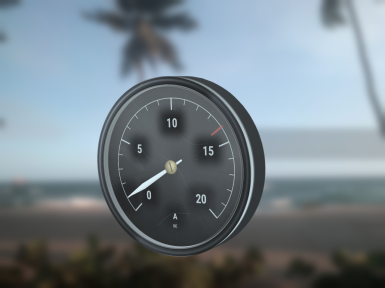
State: 1 A
